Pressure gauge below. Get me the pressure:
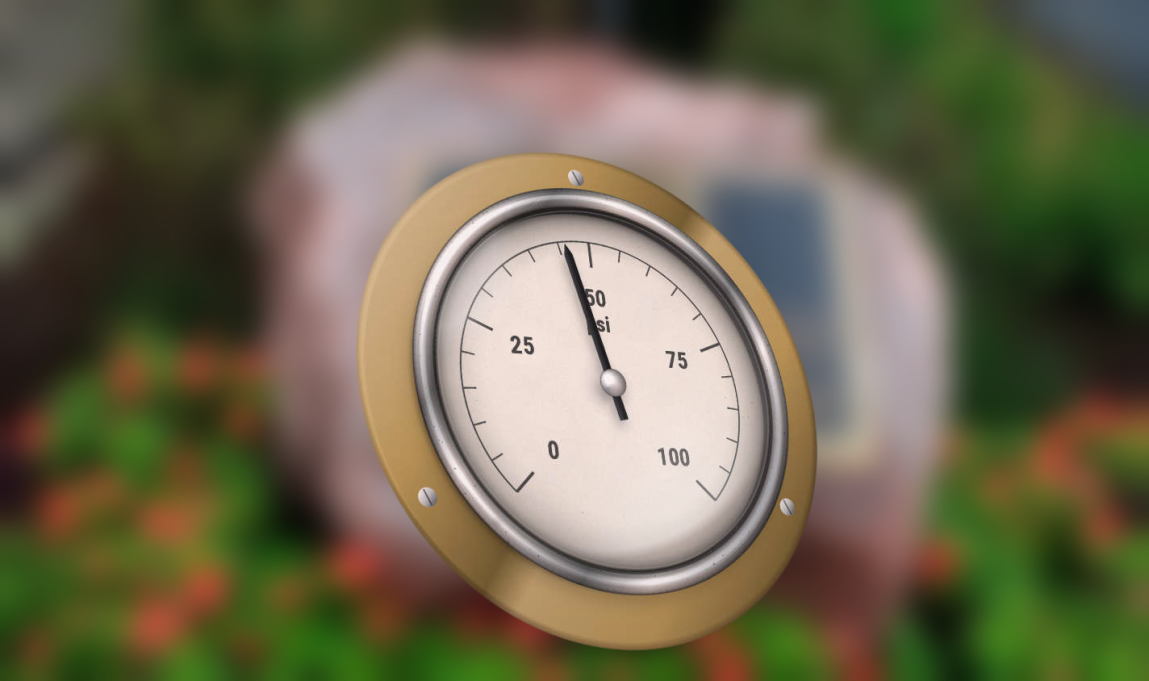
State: 45 psi
